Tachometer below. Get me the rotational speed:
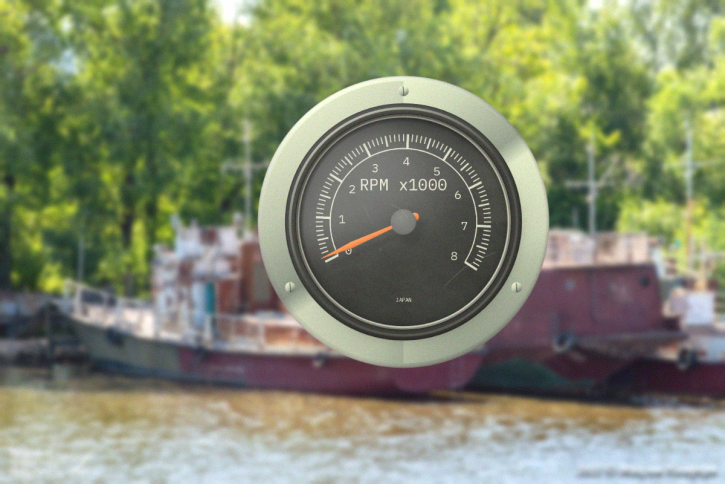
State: 100 rpm
